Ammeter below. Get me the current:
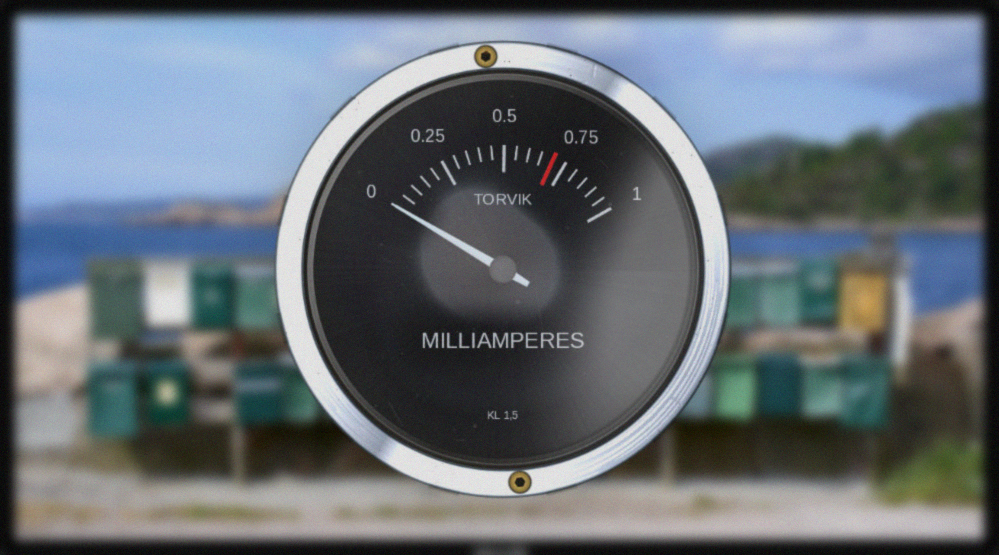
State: 0 mA
